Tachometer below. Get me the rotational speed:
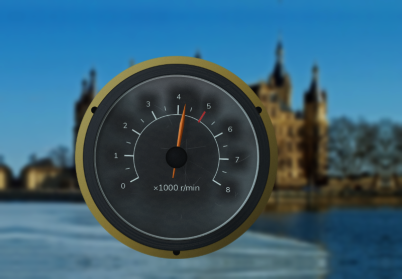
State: 4250 rpm
